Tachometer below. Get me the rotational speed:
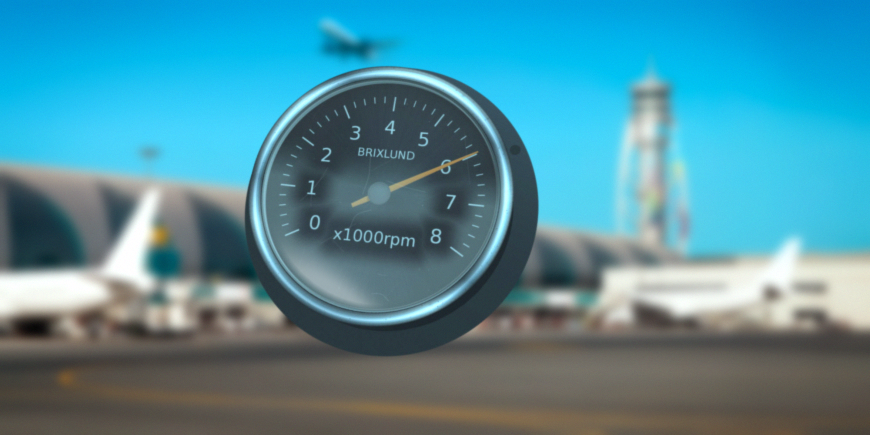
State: 6000 rpm
